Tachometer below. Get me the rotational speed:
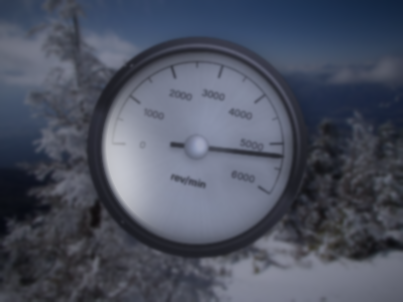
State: 5250 rpm
